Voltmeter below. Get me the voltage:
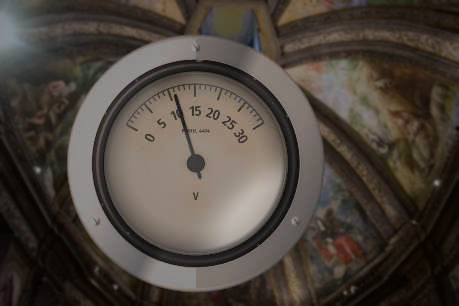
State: 11 V
